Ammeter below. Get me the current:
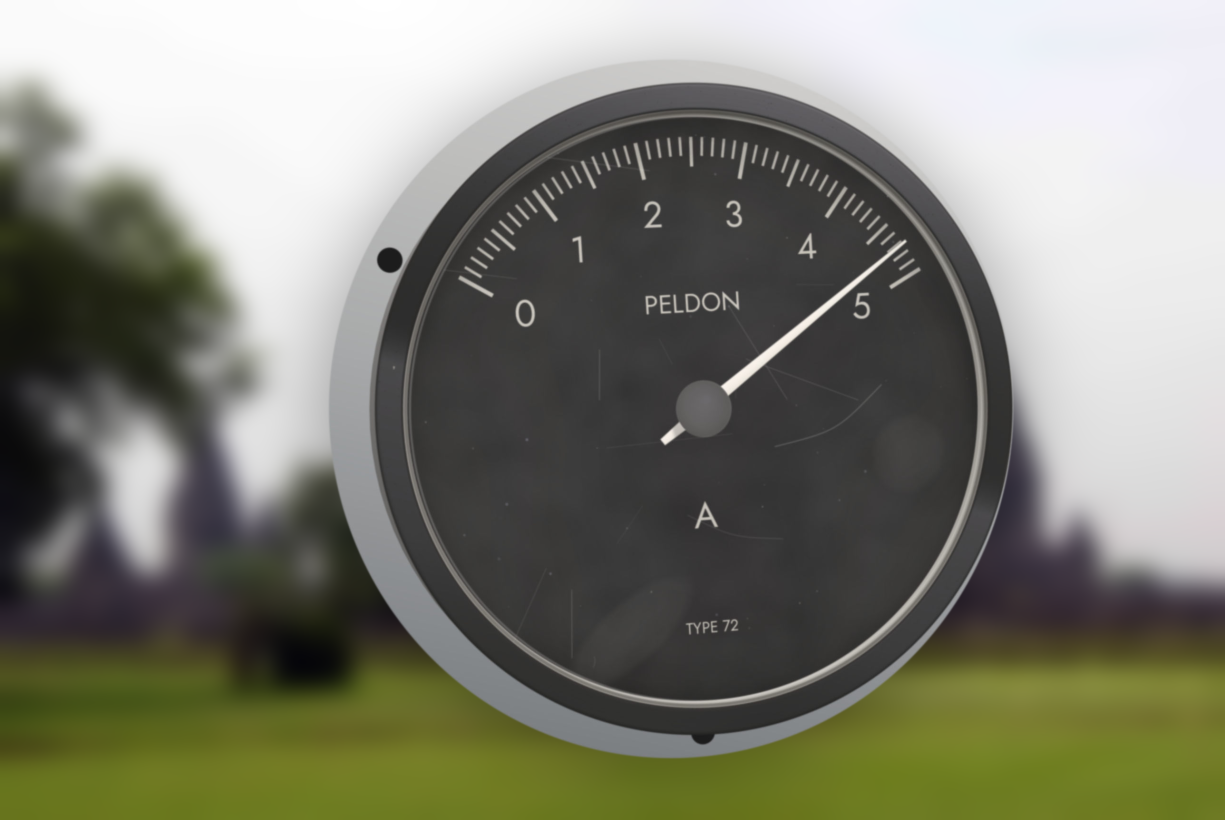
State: 4.7 A
